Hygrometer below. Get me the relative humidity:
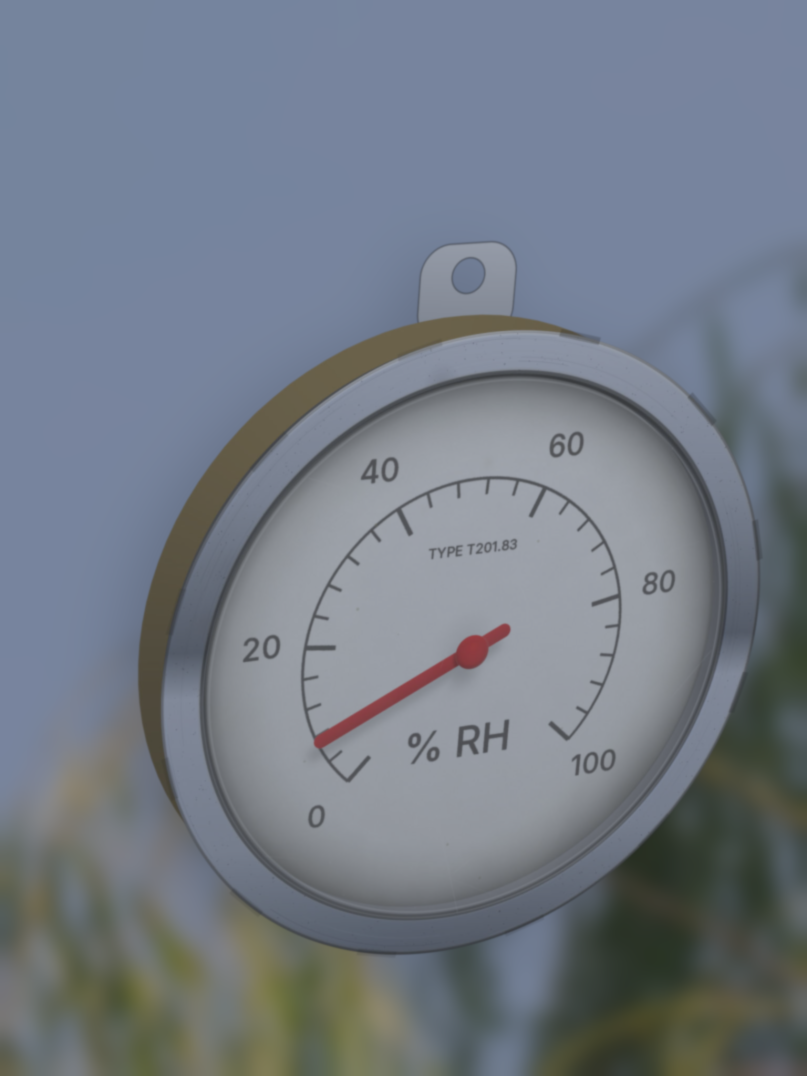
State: 8 %
